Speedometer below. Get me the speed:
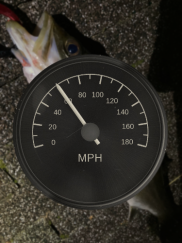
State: 60 mph
